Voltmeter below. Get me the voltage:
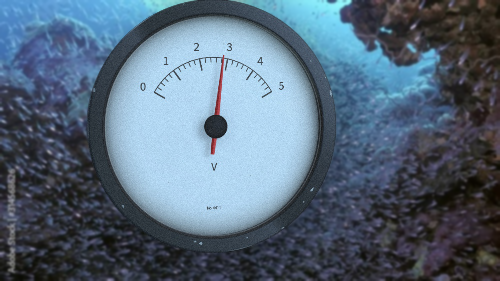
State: 2.8 V
